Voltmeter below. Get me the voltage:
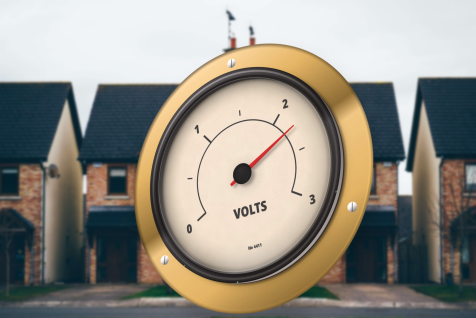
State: 2.25 V
